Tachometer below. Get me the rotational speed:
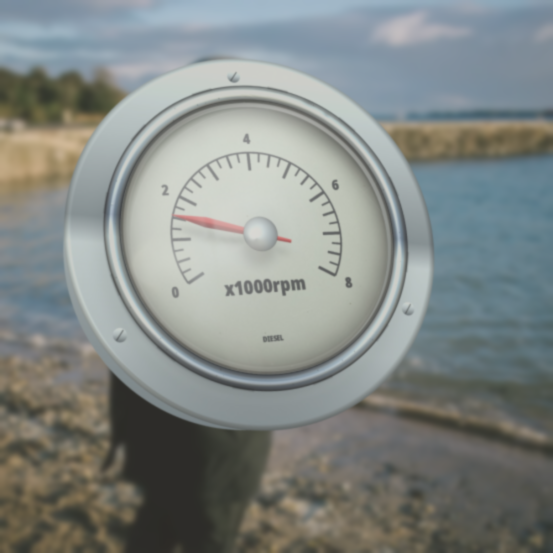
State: 1500 rpm
